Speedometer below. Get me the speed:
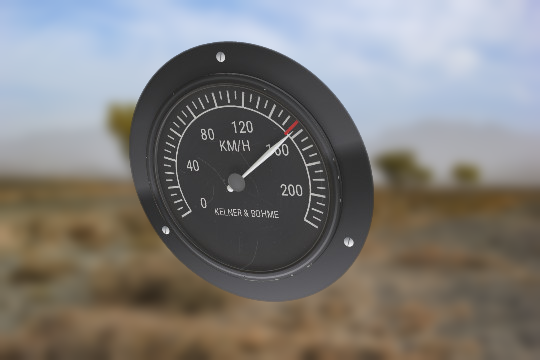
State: 157.5 km/h
